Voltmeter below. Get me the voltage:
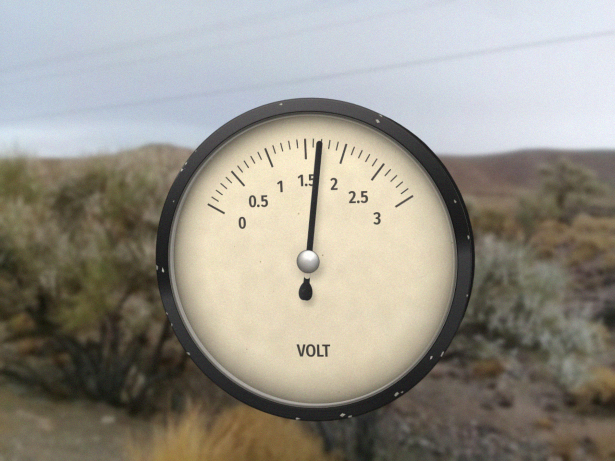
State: 1.7 V
